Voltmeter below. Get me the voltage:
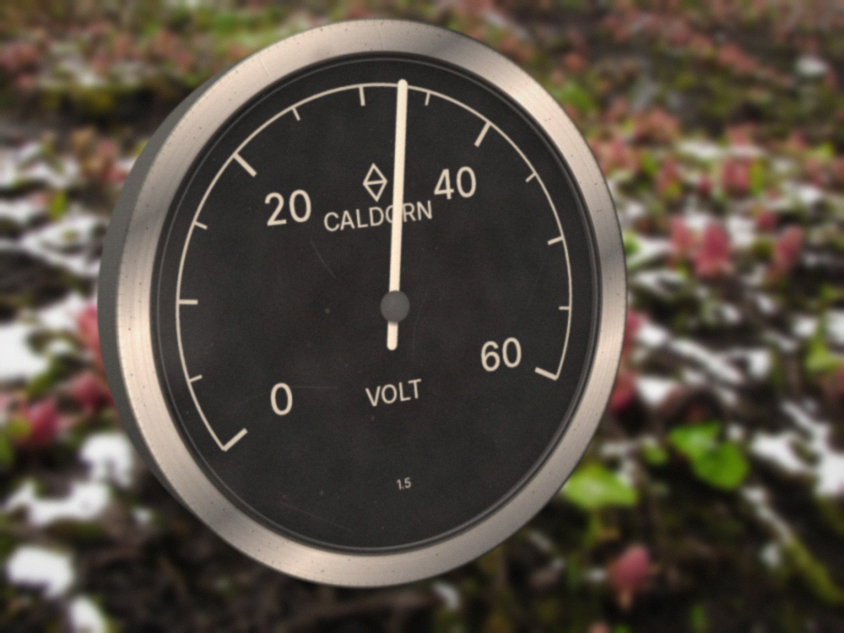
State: 32.5 V
